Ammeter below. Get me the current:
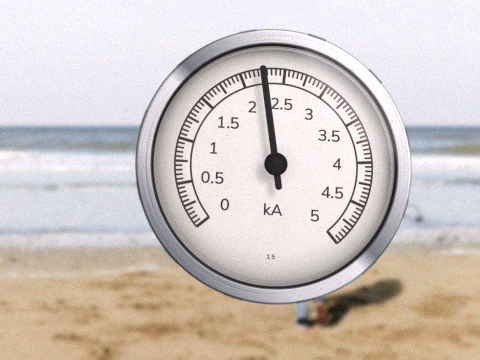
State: 2.25 kA
